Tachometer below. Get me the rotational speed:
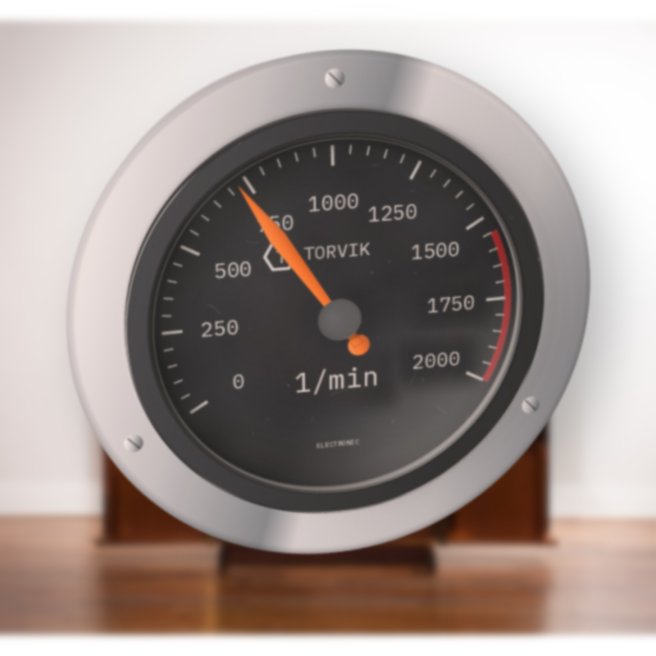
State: 725 rpm
